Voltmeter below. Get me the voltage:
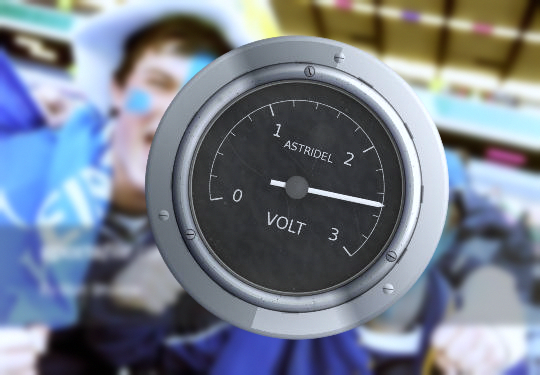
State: 2.5 V
